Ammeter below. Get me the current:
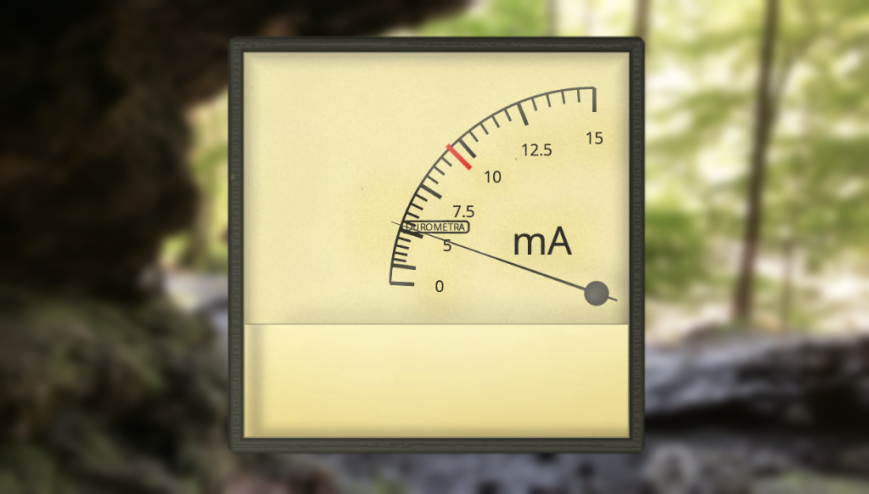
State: 5.25 mA
